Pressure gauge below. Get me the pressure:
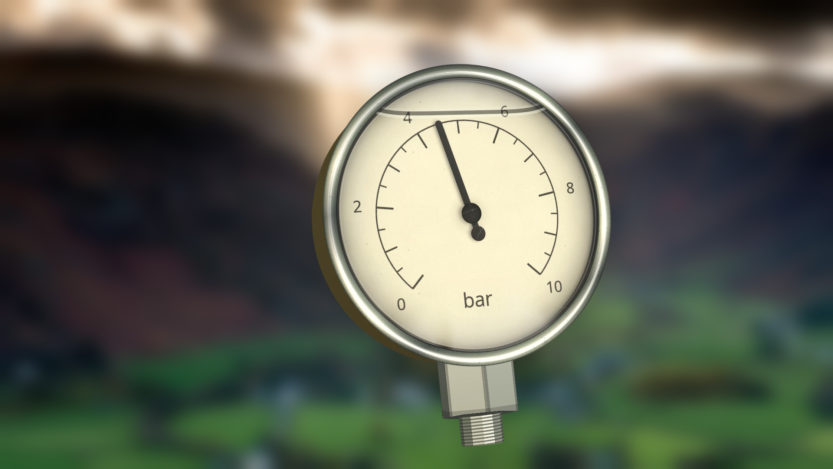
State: 4.5 bar
